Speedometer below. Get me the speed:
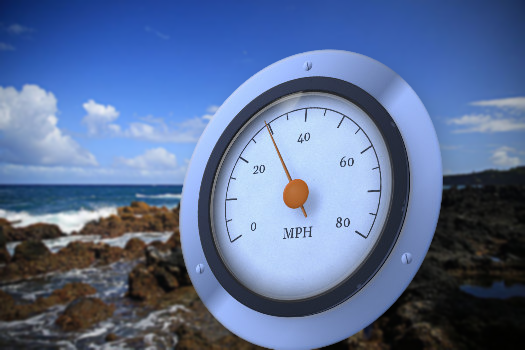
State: 30 mph
